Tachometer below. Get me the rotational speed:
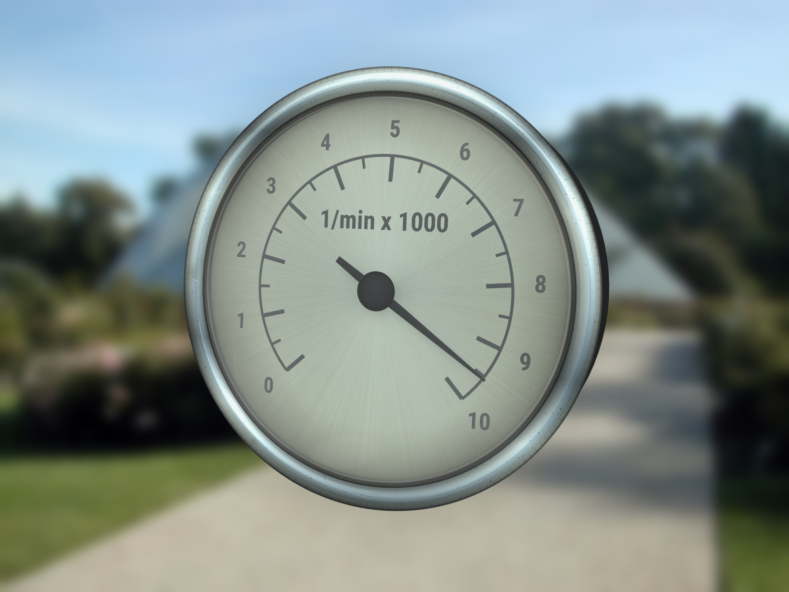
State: 9500 rpm
